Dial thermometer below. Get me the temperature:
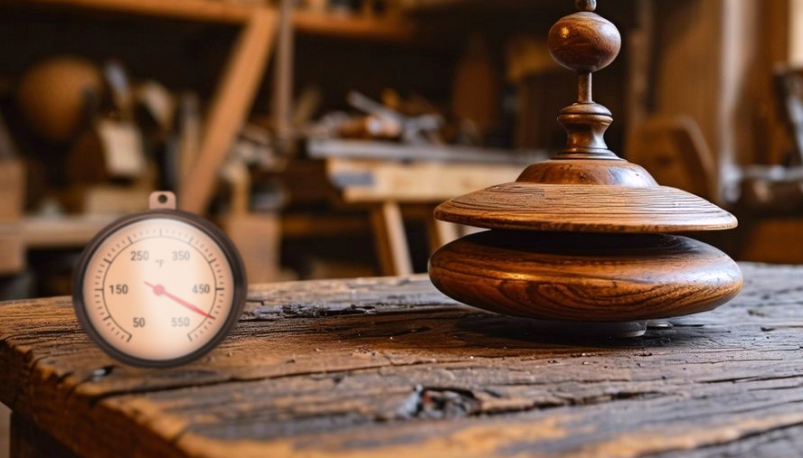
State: 500 °F
